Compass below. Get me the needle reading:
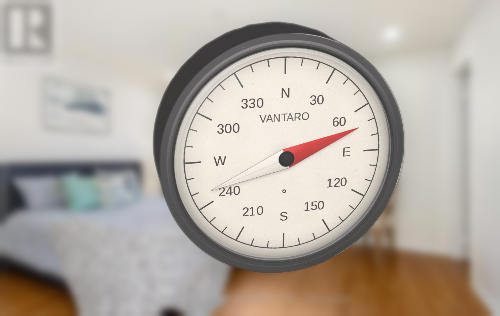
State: 70 °
